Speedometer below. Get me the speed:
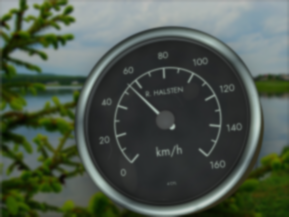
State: 55 km/h
